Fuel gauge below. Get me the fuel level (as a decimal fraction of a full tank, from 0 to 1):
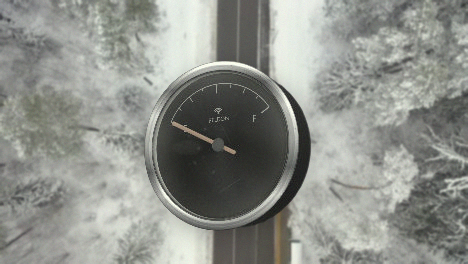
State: 0
